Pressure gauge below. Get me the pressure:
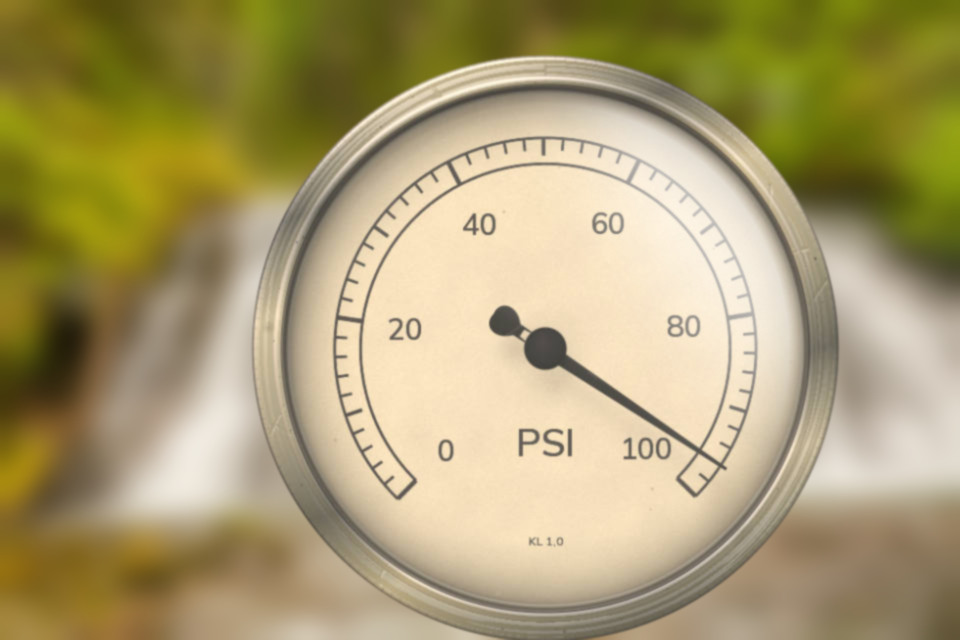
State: 96 psi
